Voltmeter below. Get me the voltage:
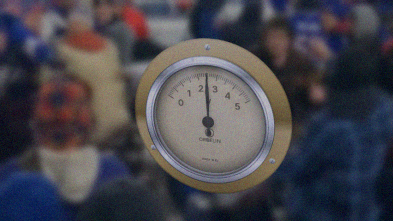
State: 2.5 V
